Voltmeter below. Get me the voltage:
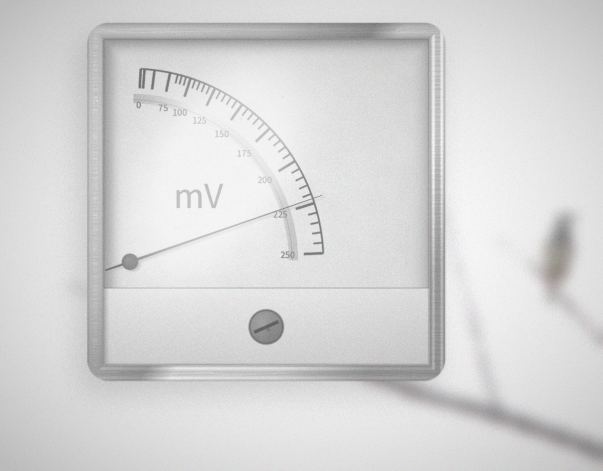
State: 222.5 mV
